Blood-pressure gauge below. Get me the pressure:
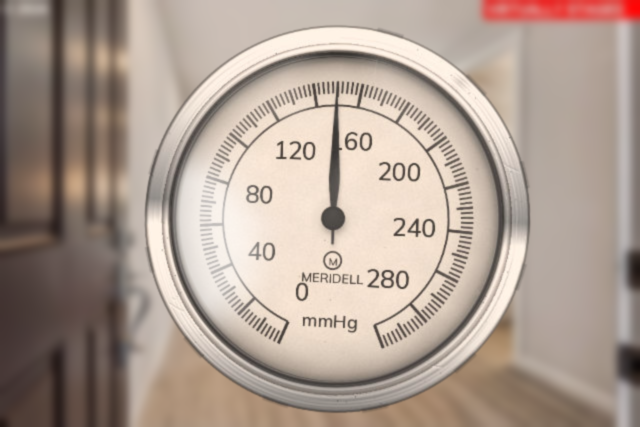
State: 150 mmHg
